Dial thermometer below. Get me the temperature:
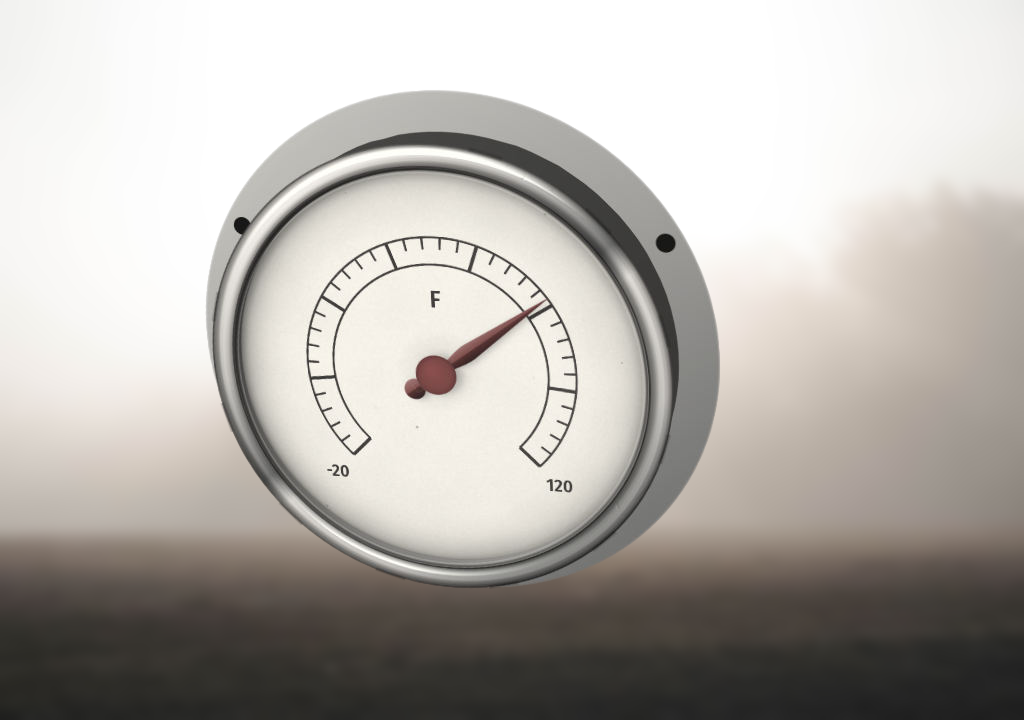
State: 78 °F
